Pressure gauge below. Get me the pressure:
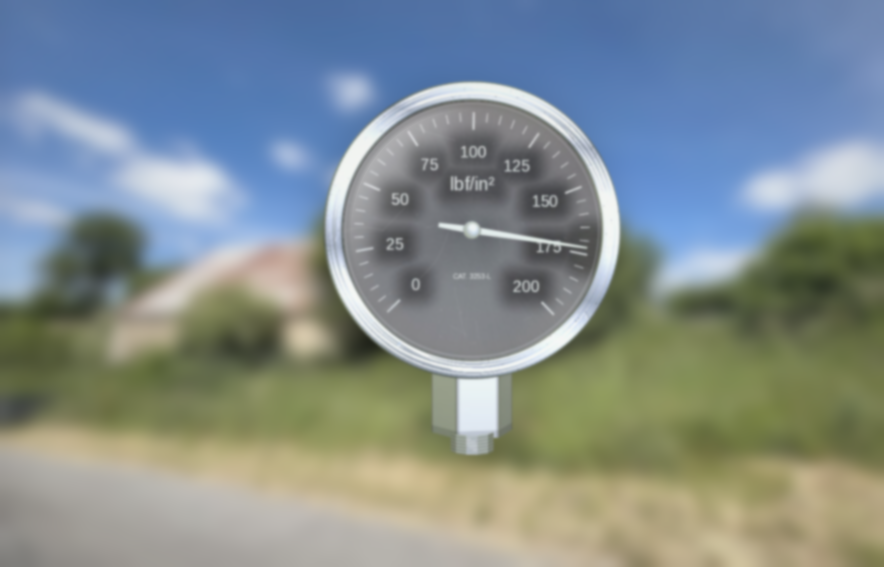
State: 172.5 psi
